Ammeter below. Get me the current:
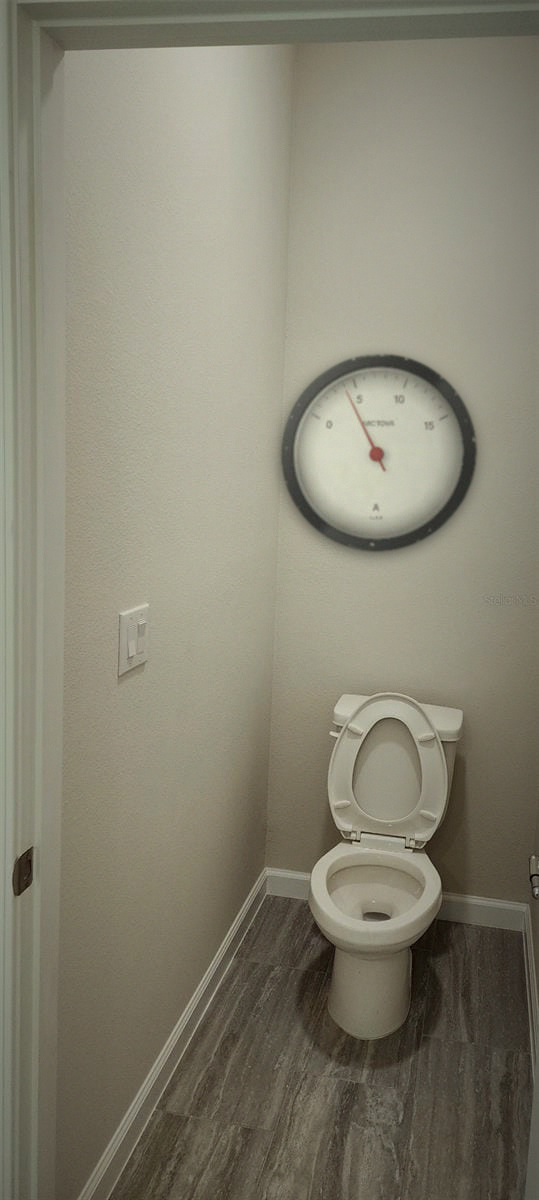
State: 4 A
